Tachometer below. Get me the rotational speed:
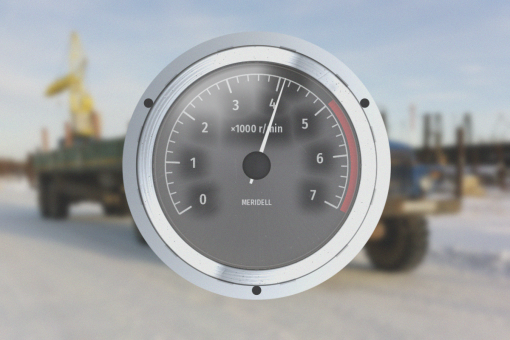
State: 4100 rpm
